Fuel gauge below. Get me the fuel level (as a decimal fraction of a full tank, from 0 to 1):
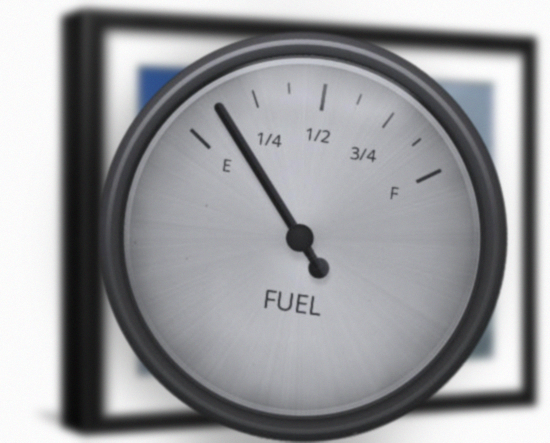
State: 0.125
